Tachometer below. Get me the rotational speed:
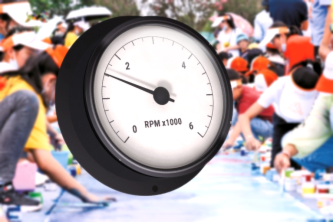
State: 1500 rpm
